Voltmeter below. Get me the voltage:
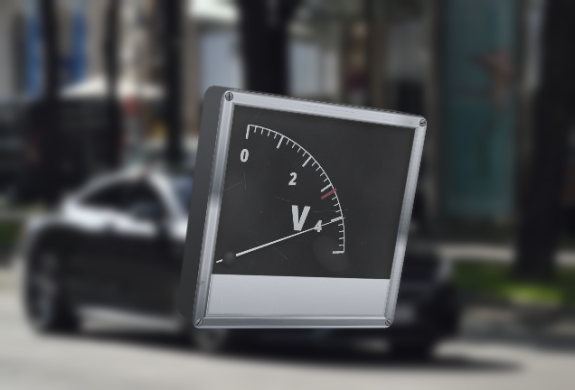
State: 4 V
